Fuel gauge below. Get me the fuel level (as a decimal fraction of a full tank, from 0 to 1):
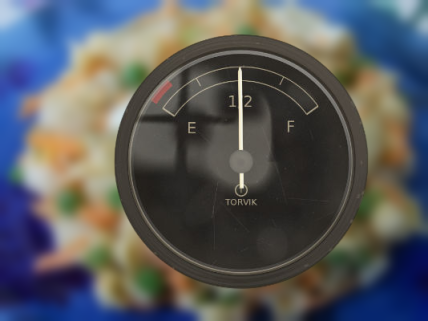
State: 0.5
